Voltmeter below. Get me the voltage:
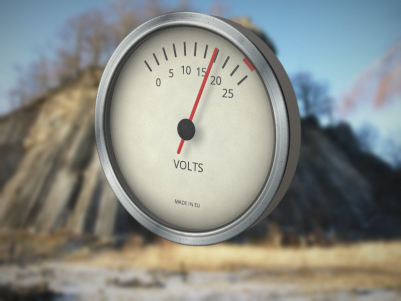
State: 17.5 V
